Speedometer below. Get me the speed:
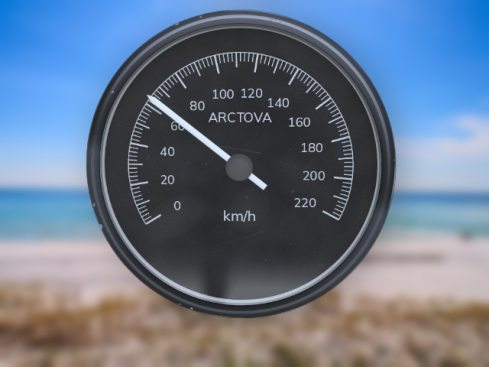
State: 64 km/h
